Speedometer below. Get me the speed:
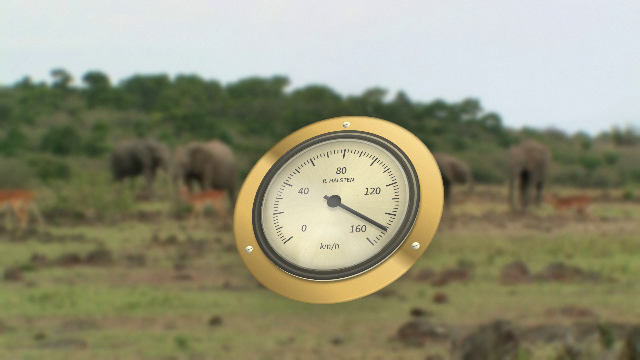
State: 150 km/h
